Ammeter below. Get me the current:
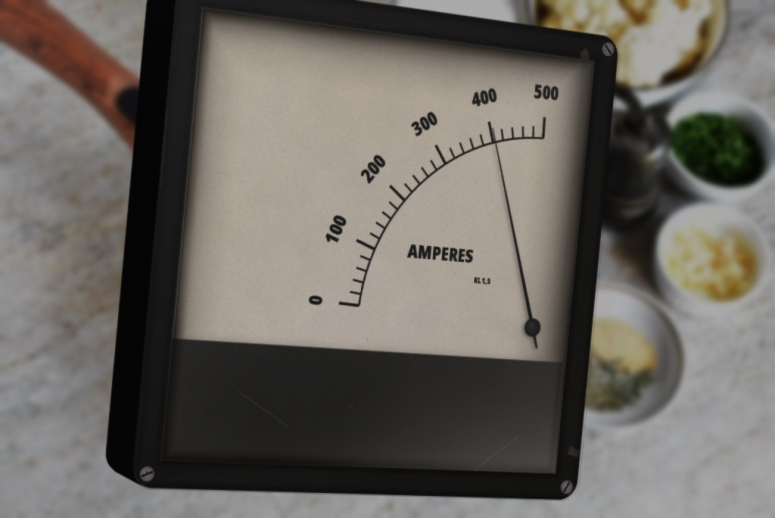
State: 400 A
